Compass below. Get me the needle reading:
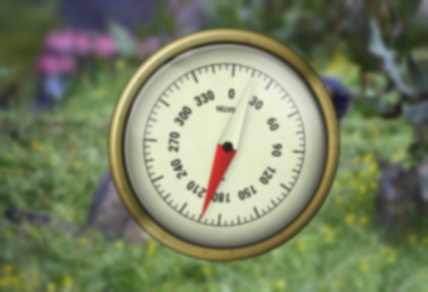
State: 195 °
